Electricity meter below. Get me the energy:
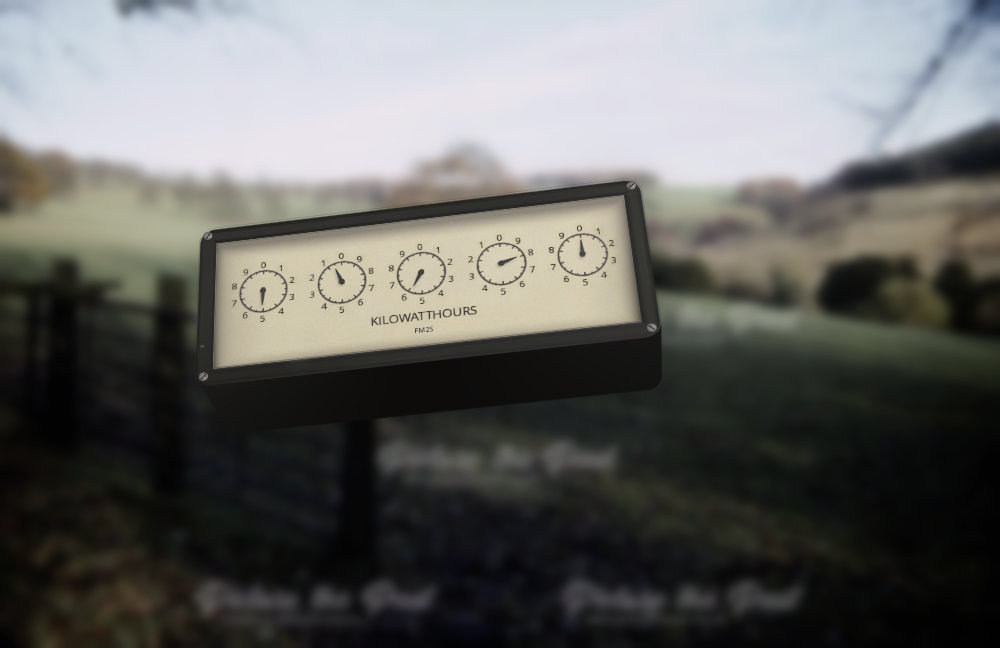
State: 50580 kWh
